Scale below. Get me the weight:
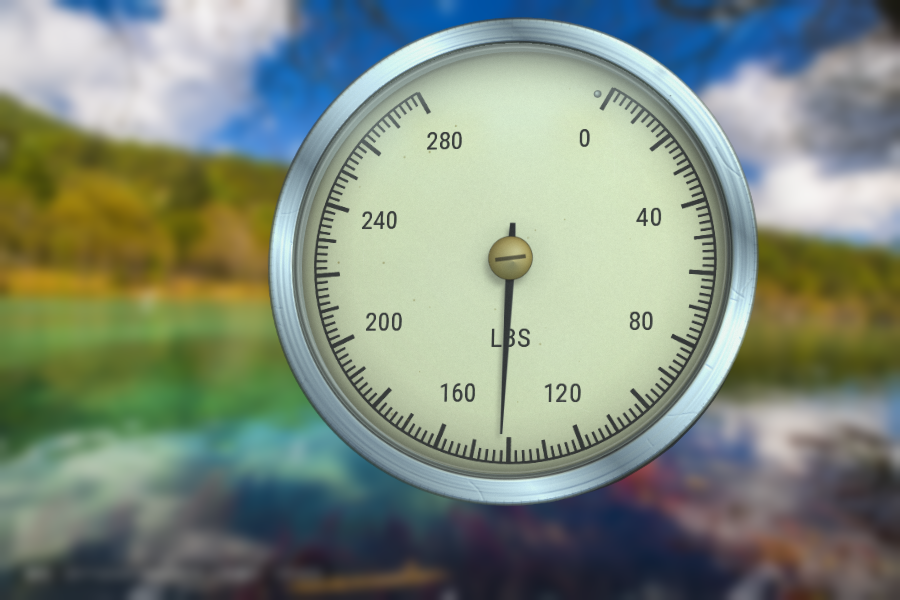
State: 142 lb
